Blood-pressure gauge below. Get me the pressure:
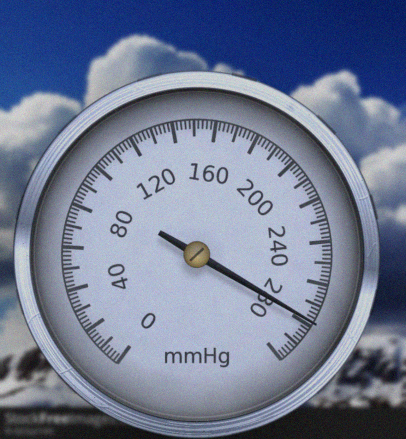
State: 278 mmHg
